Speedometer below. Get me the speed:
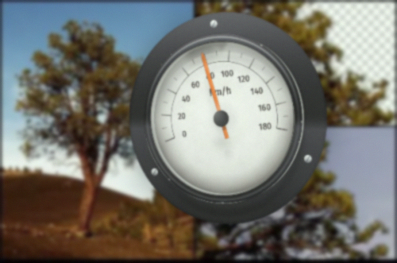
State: 80 km/h
